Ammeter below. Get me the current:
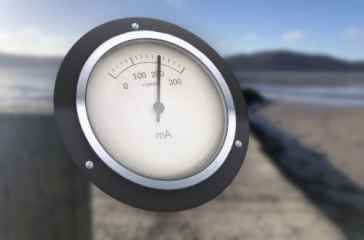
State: 200 mA
